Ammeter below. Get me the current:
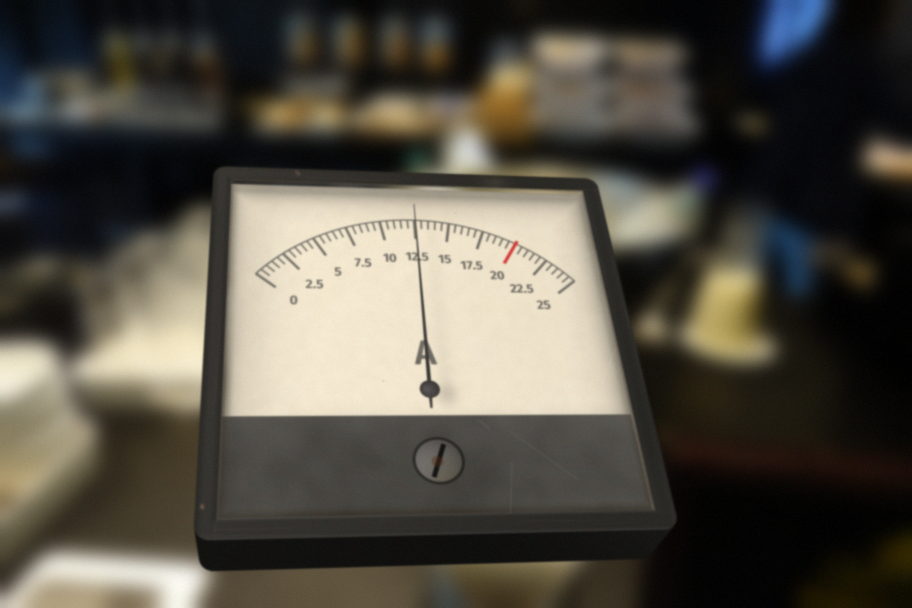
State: 12.5 A
